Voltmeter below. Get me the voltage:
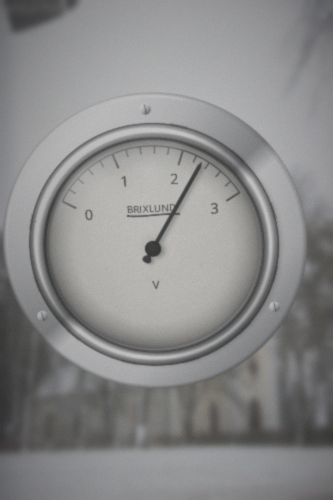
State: 2.3 V
